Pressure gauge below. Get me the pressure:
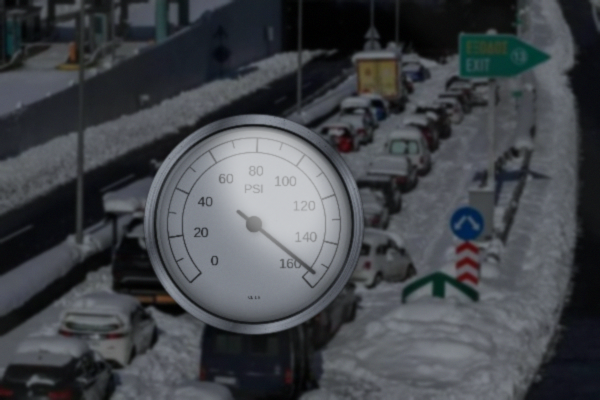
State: 155 psi
